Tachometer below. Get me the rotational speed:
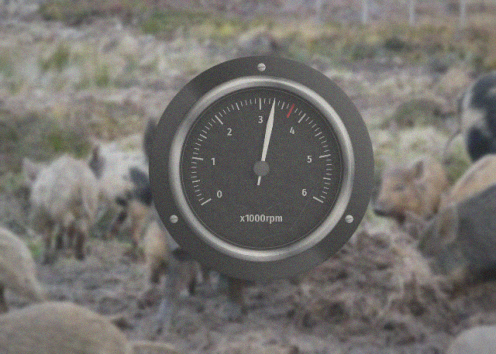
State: 3300 rpm
